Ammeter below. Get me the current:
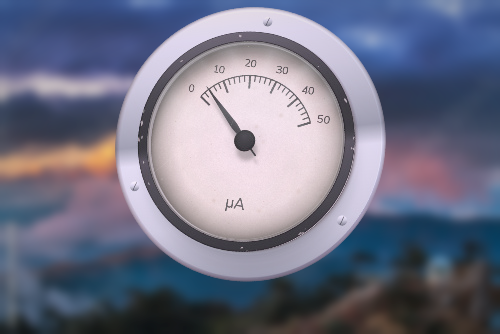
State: 4 µA
